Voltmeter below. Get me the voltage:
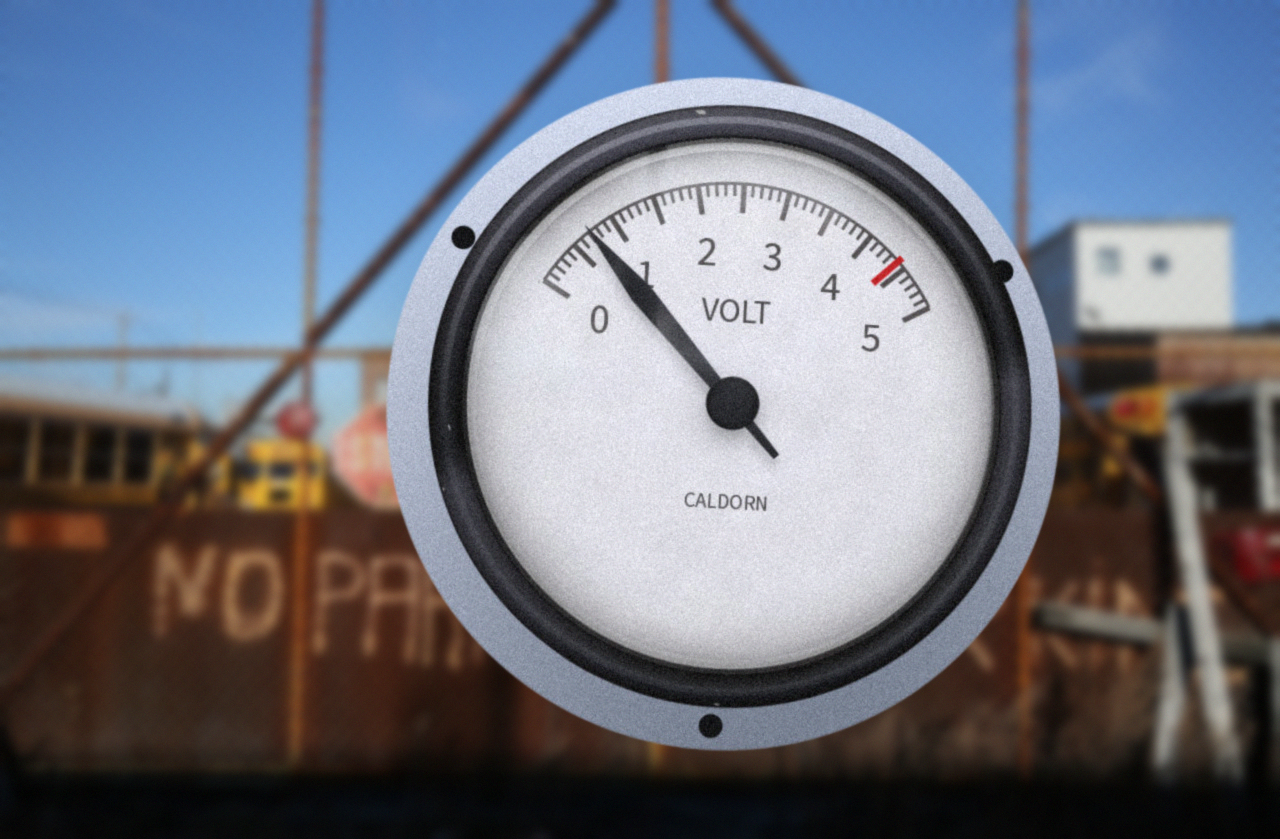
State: 0.7 V
